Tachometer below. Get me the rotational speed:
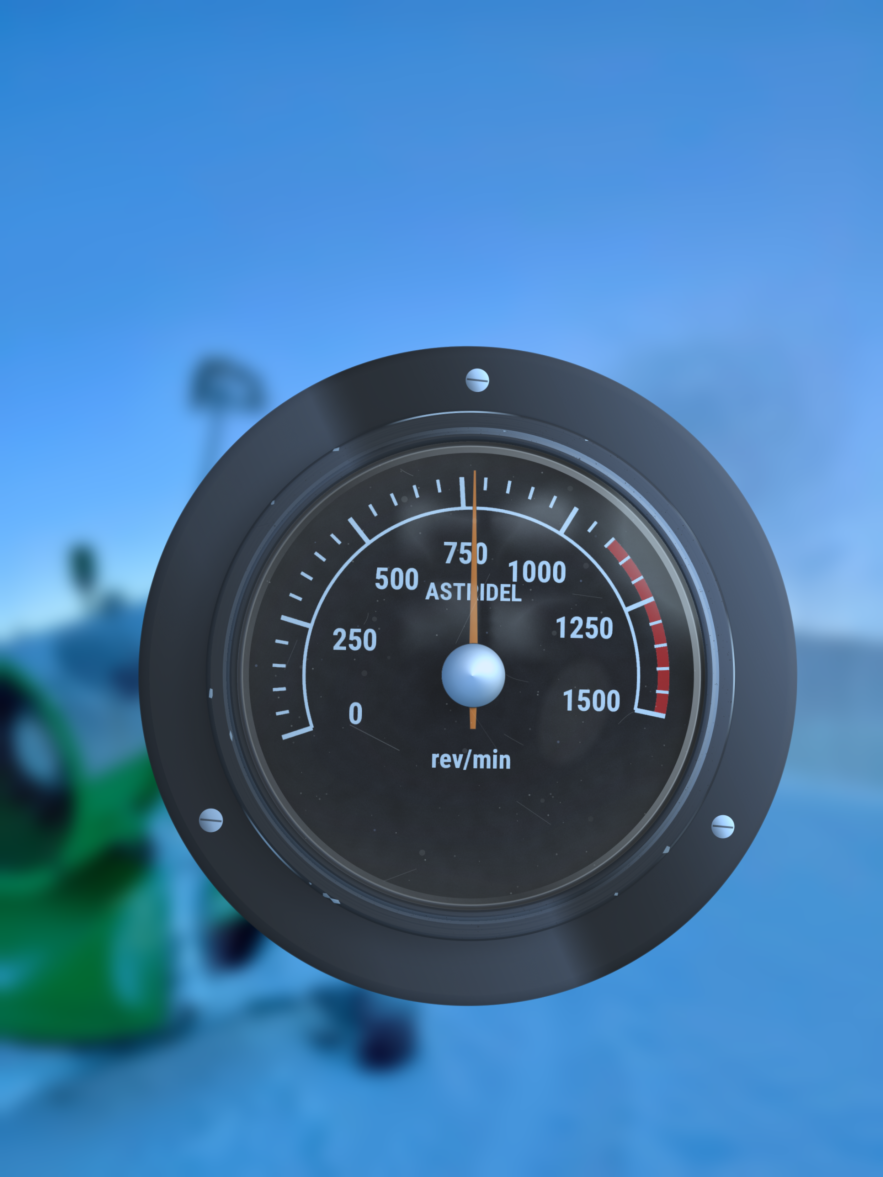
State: 775 rpm
